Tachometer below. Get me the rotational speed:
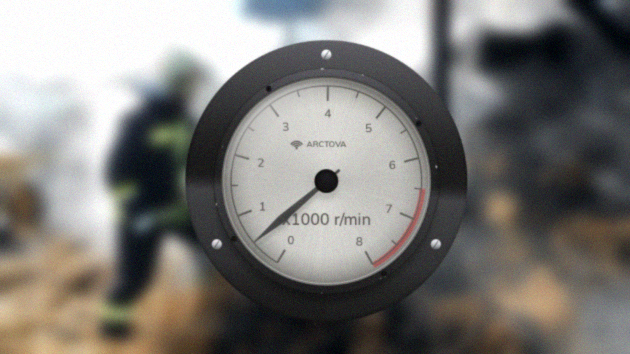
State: 500 rpm
